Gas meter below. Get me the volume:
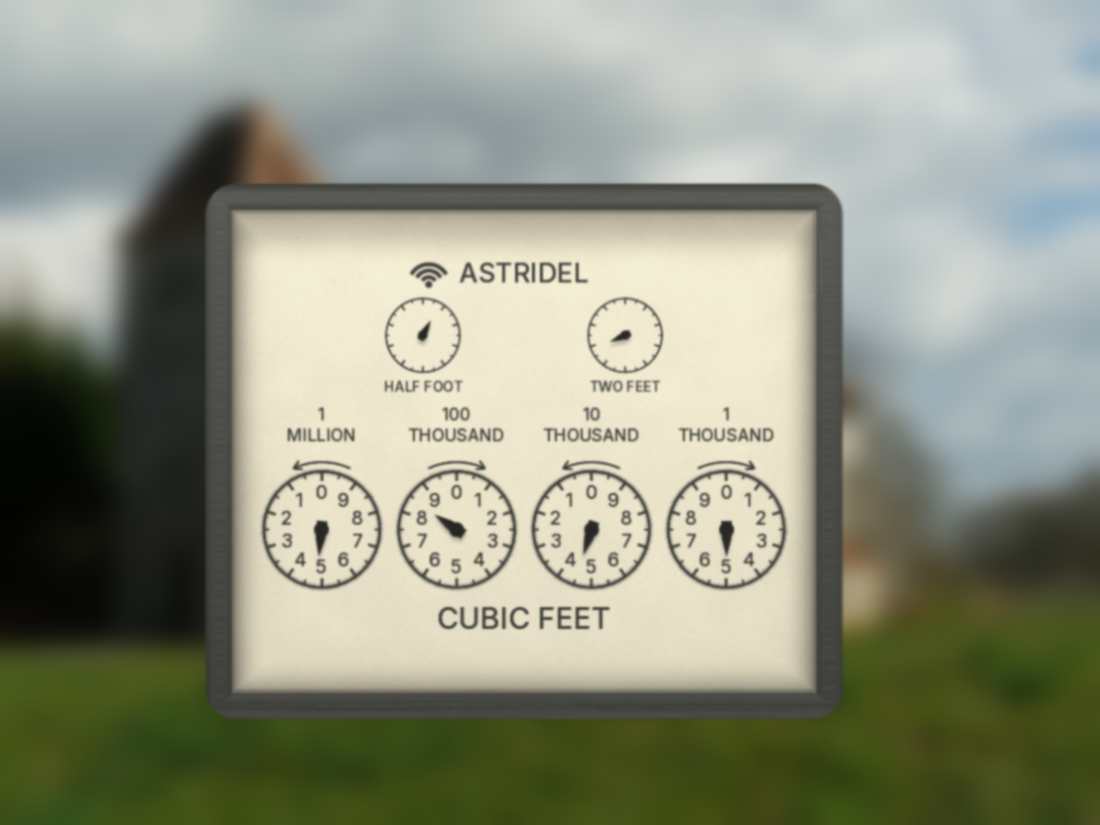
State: 484500 ft³
